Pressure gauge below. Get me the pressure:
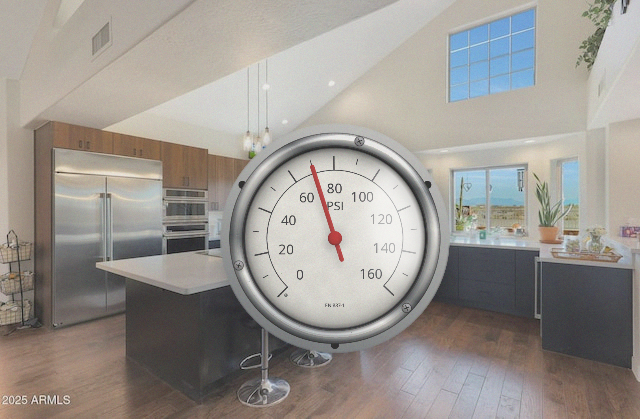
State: 70 psi
